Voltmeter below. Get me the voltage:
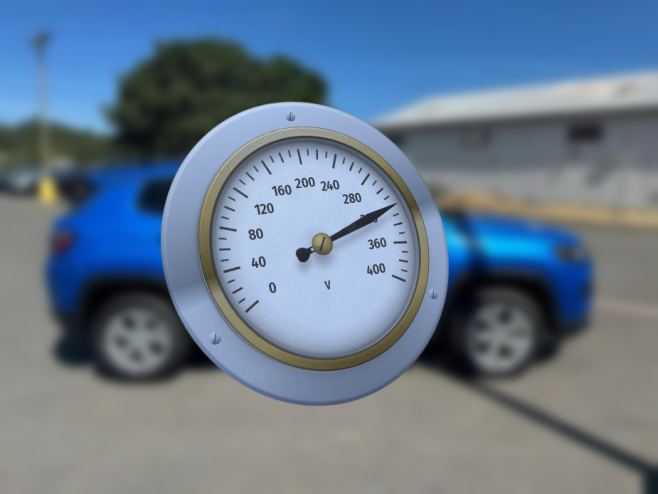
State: 320 V
